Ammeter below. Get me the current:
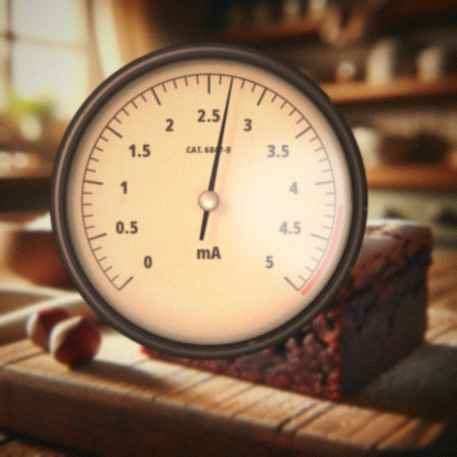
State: 2.7 mA
